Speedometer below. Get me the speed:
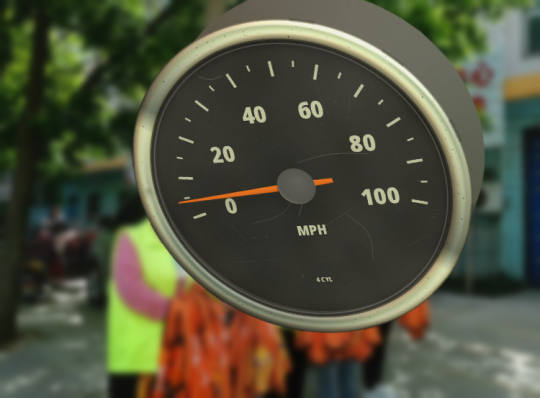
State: 5 mph
